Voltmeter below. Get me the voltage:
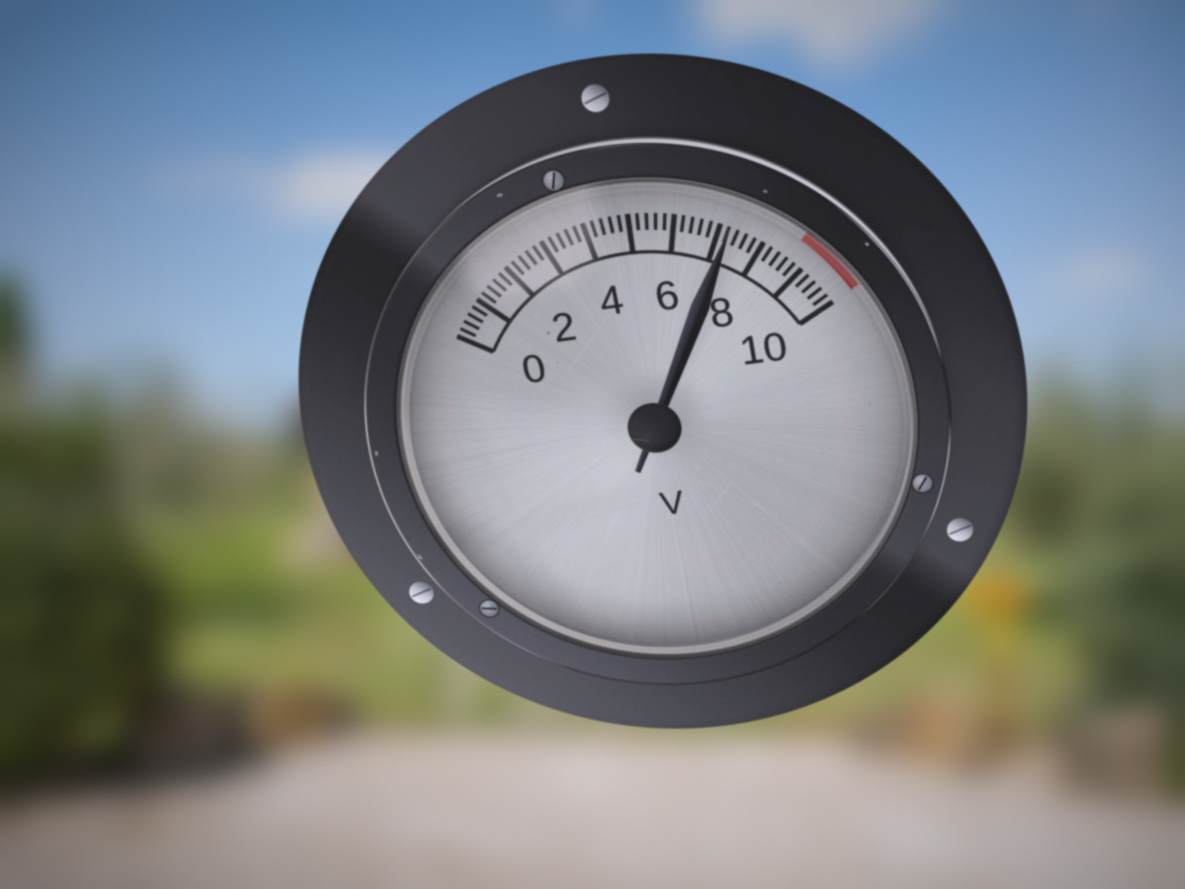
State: 7.2 V
